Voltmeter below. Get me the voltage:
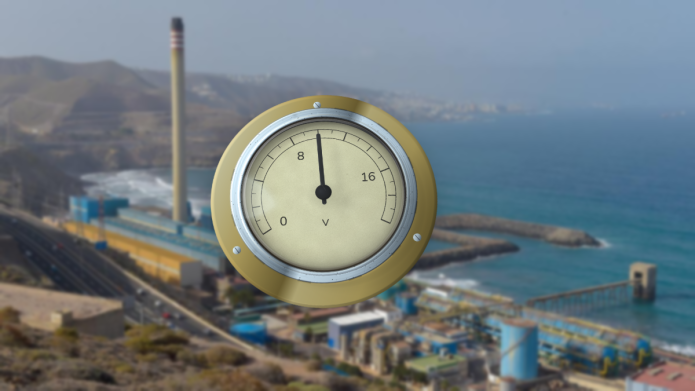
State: 10 V
